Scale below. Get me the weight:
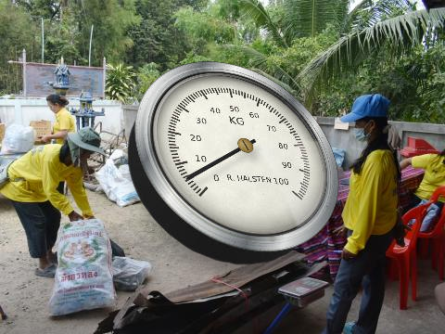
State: 5 kg
